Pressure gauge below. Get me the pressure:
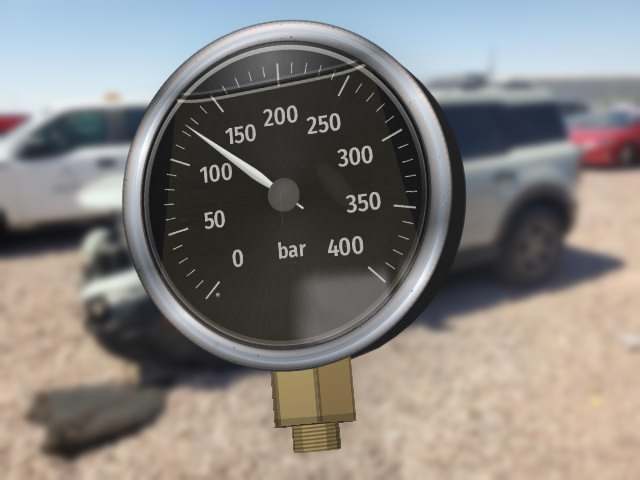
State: 125 bar
